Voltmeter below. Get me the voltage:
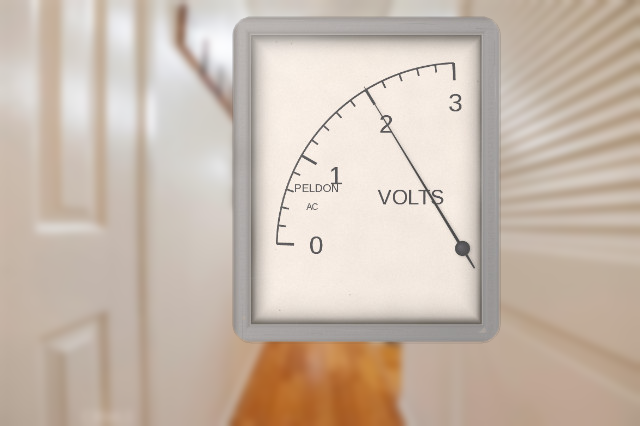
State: 2 V
